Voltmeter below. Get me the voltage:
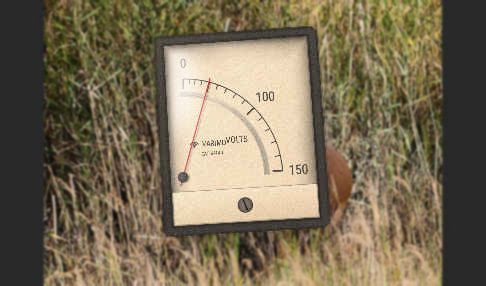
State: 50 V
